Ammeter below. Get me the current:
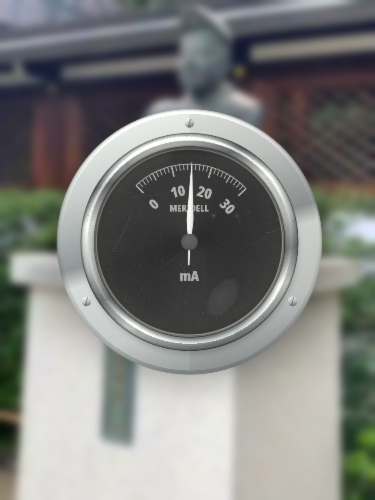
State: 15 mA
